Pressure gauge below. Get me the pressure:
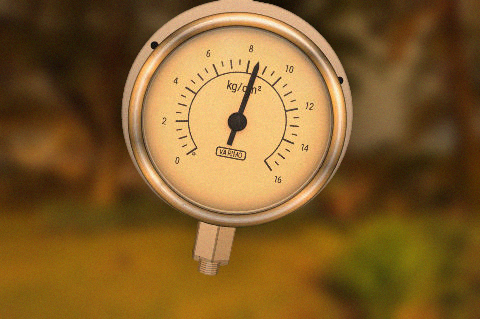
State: 8.5 kg/cm²
